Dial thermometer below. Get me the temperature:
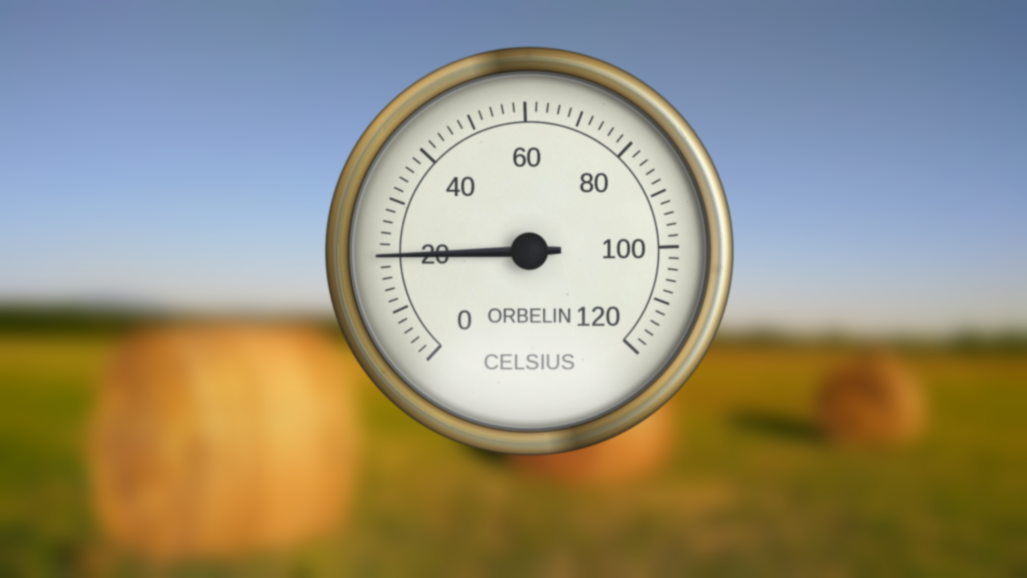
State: 20 °C
